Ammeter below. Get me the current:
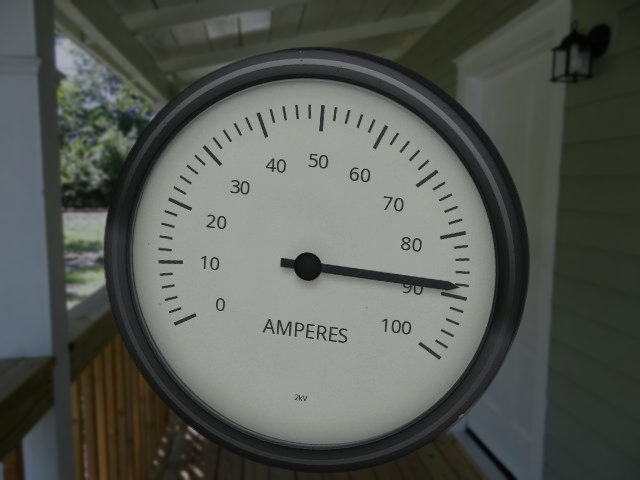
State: 88 A
